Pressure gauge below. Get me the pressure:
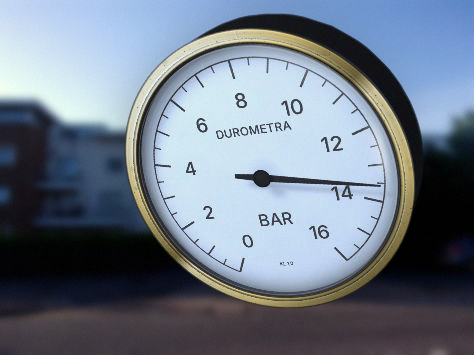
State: 13.5 bar
